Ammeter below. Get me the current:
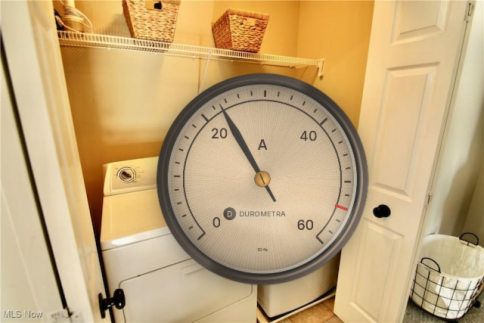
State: 23 A
